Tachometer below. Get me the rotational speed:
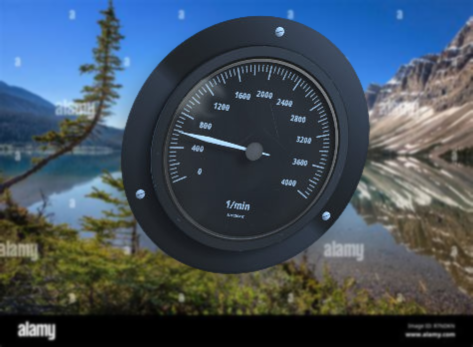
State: 600 rpm
